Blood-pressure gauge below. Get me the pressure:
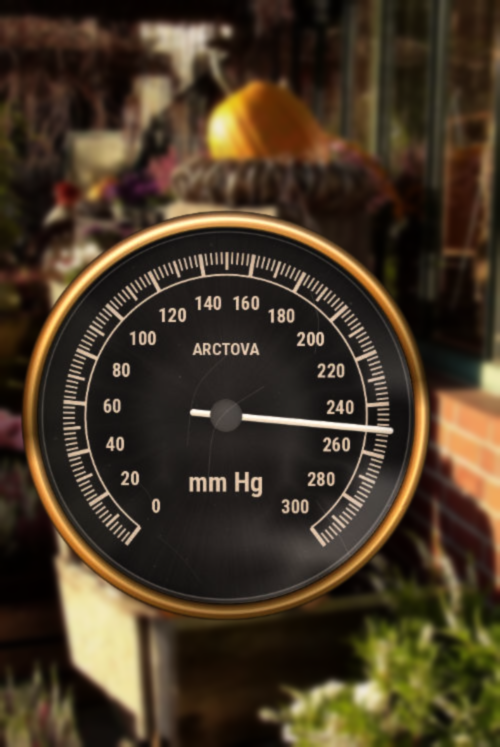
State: 250 mmHg
